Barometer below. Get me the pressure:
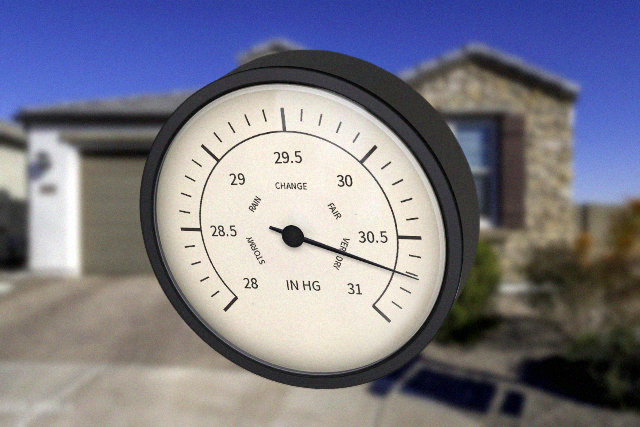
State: 30.7 inHg
